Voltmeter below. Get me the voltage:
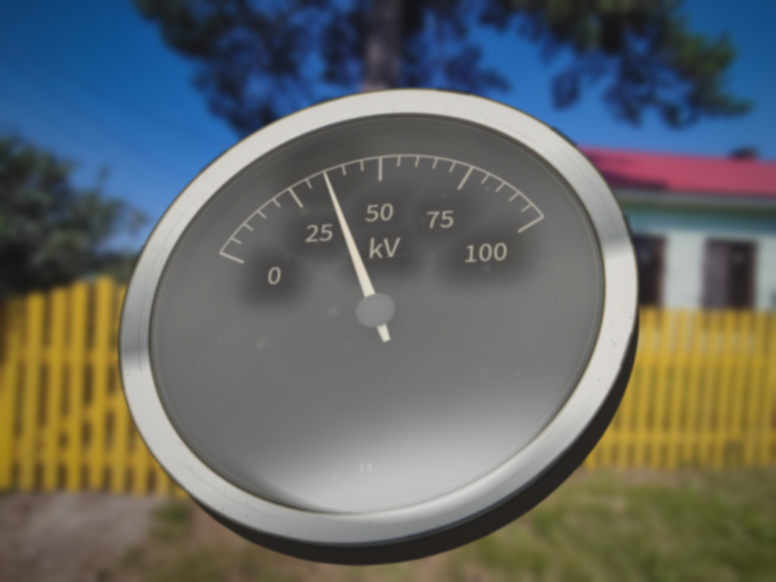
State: 35 kV
